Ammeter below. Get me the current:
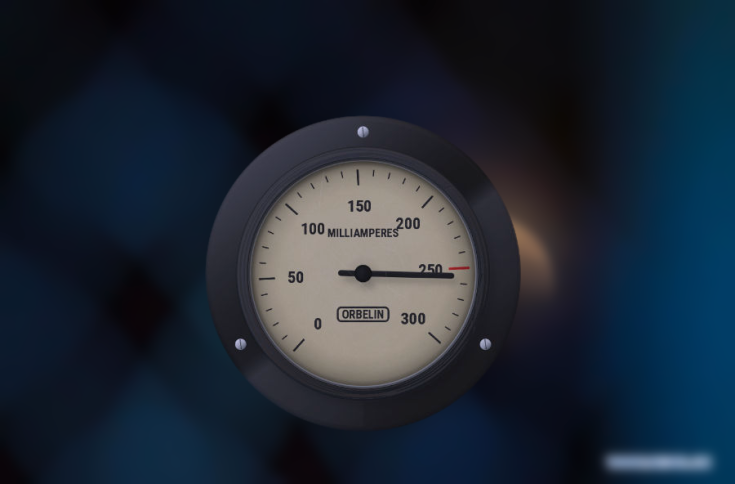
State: 255 mA
